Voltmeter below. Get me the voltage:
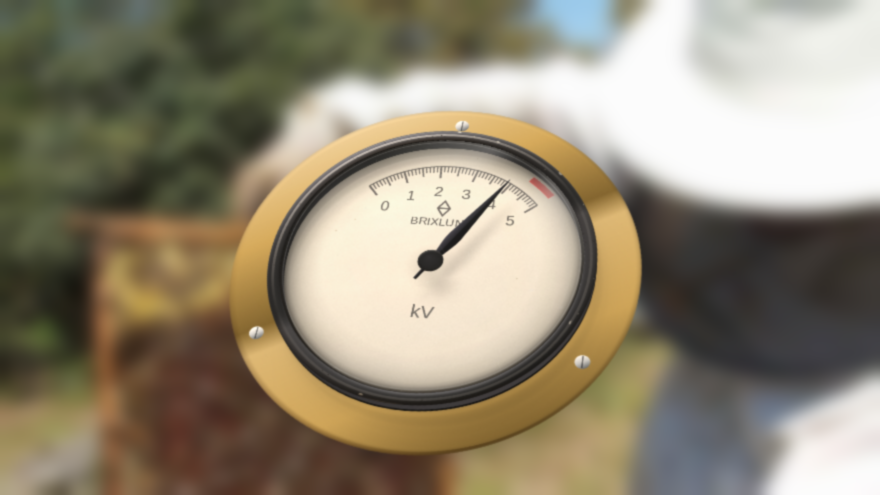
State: 4 kV
